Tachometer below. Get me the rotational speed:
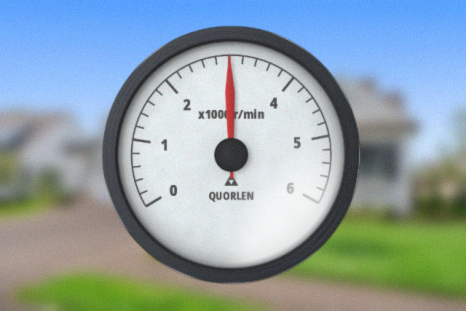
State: 3000 rpm
